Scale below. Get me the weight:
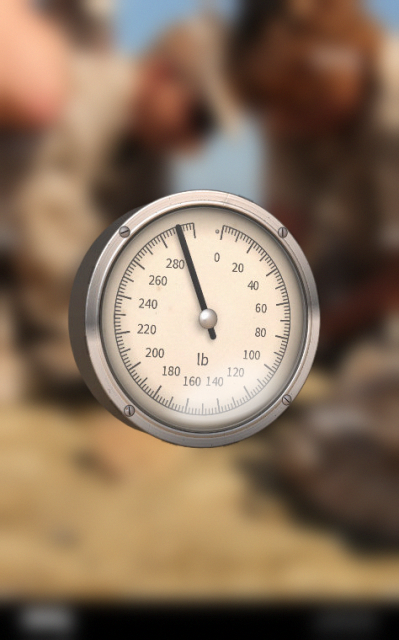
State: 290 lb
